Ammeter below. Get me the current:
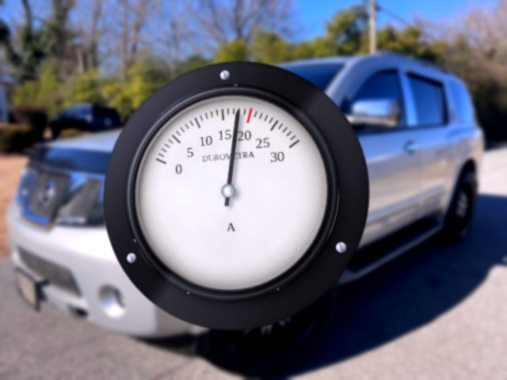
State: 18 A
